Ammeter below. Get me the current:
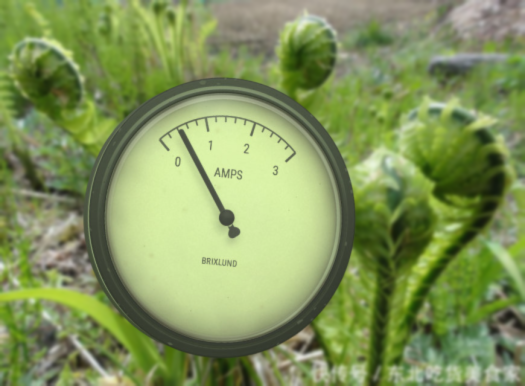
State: 0.4 A
